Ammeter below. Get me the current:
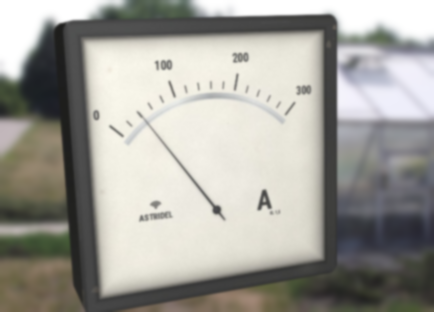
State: 40 A
